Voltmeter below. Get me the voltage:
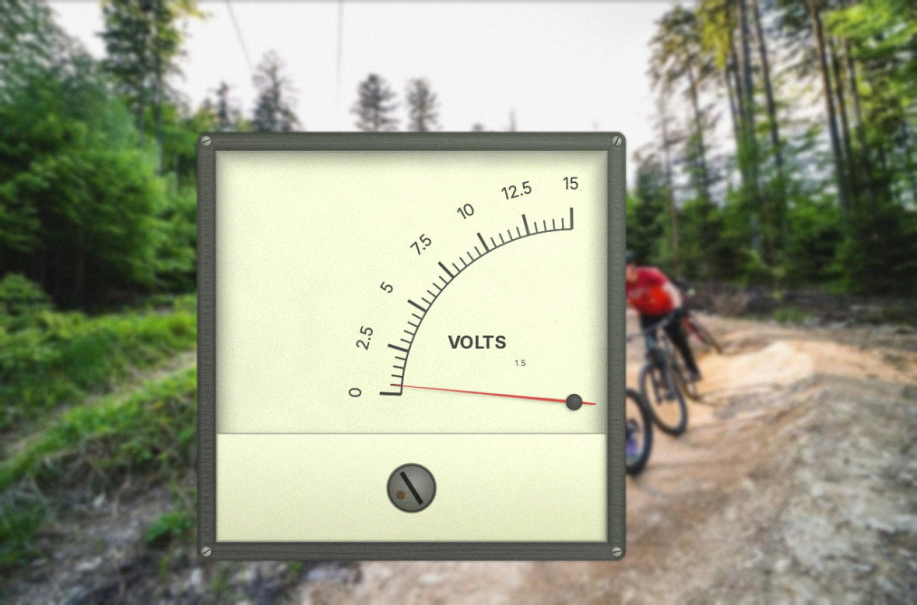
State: 0.5 V
